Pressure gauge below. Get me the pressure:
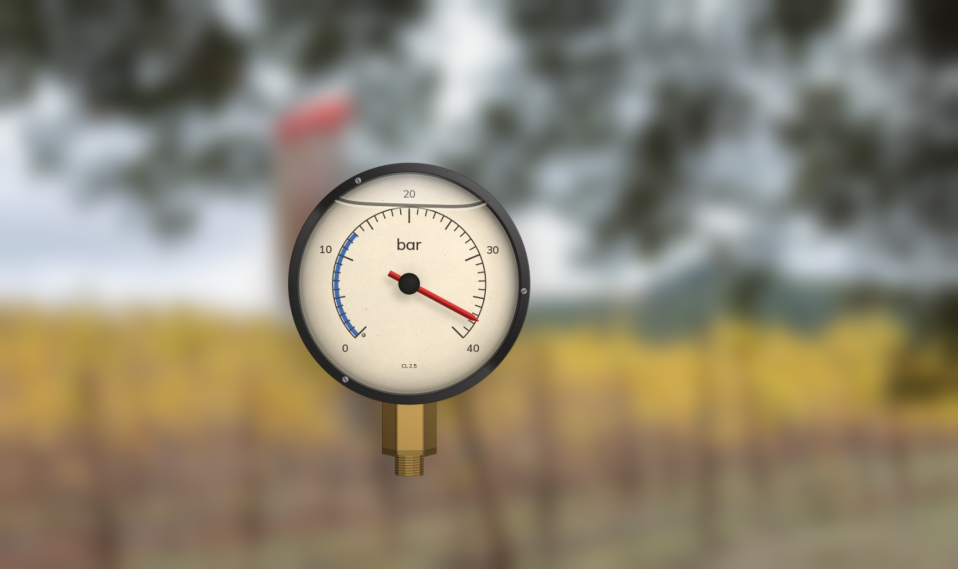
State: 37.5 bar
